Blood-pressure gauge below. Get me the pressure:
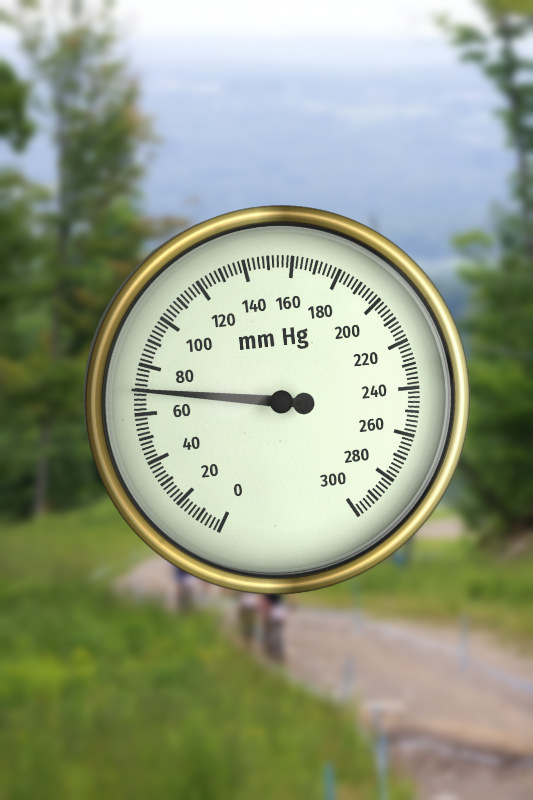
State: 70 mmHg
